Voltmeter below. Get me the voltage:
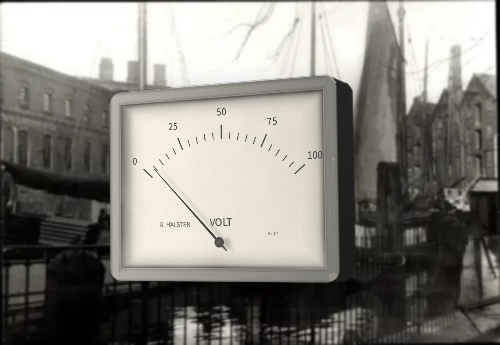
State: 5 V
